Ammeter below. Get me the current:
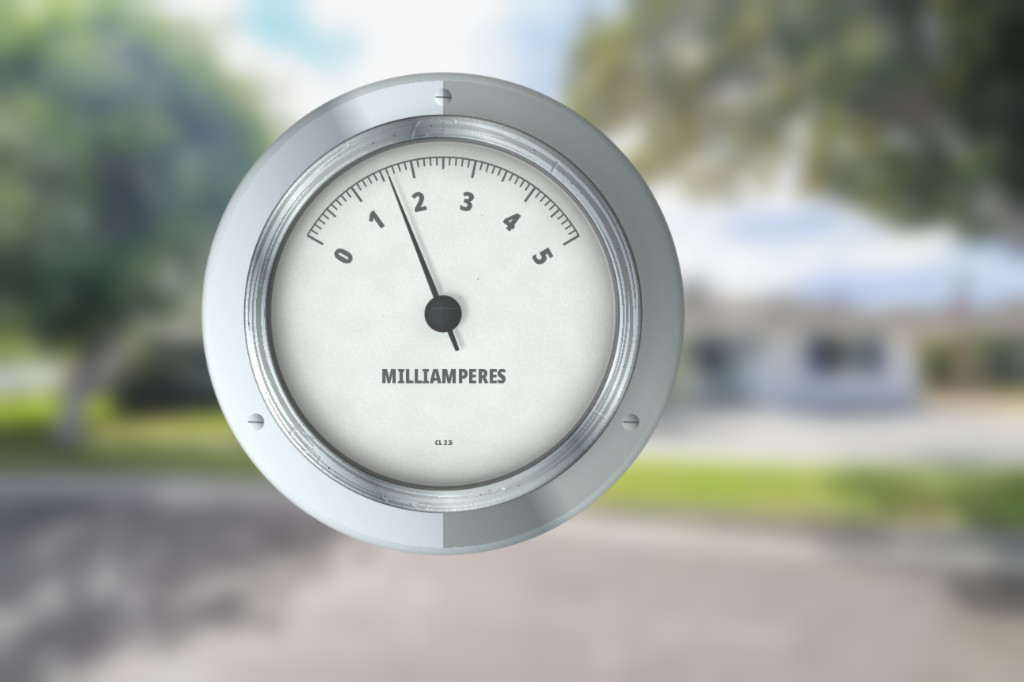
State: 1.6 mA
